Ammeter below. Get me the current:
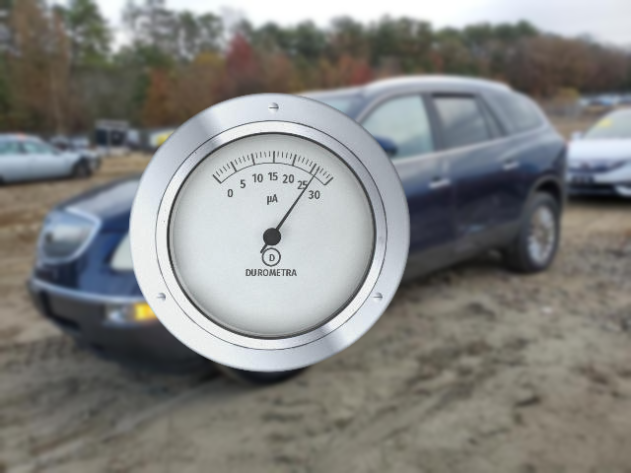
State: 26 µA
